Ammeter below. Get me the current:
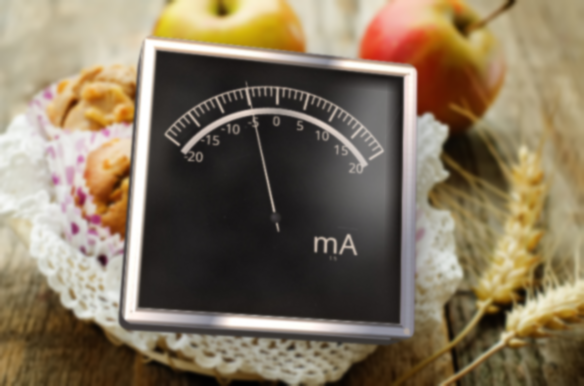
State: -5 mA
